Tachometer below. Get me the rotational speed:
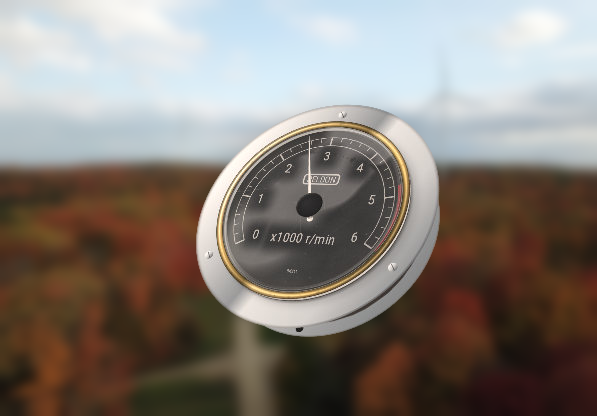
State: 2600 rpm
